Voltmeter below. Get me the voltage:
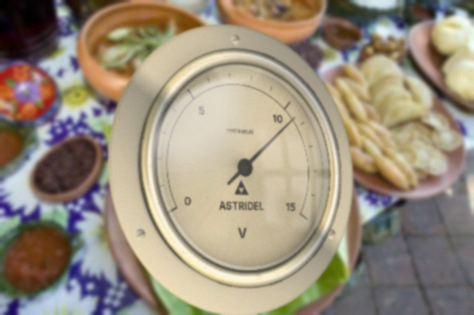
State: 10.5 V
